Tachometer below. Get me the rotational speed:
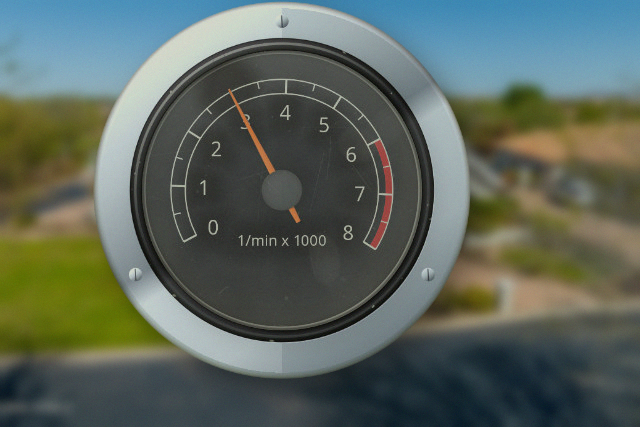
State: 3000 rpm
